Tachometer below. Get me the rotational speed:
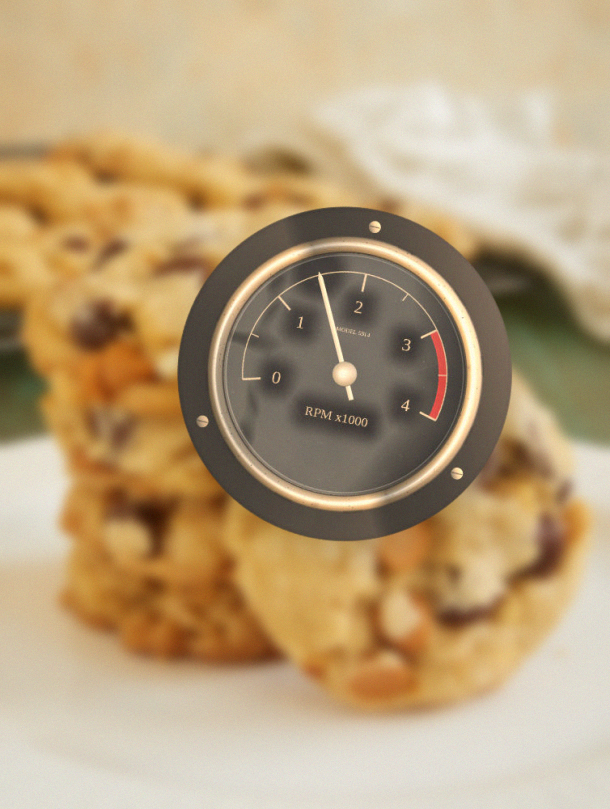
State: 1500 rpm
